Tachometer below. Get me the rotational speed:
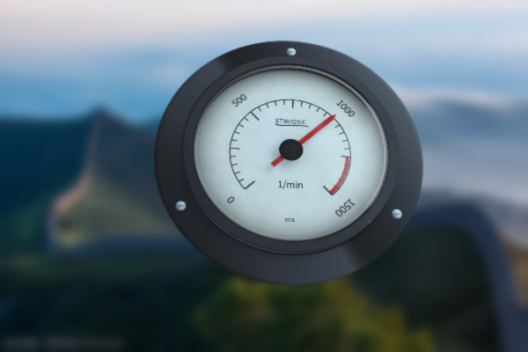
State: 1000 rpm
